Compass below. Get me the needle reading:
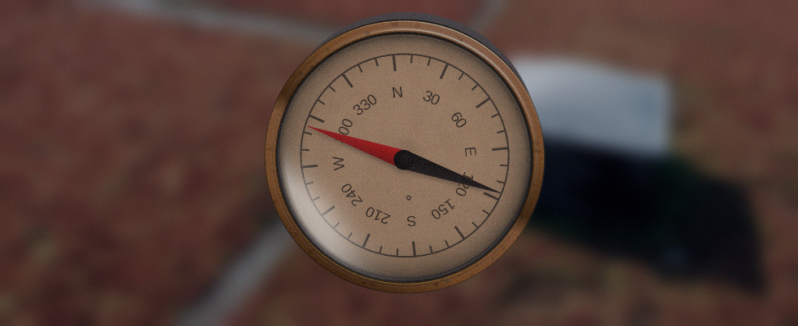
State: 295 °
